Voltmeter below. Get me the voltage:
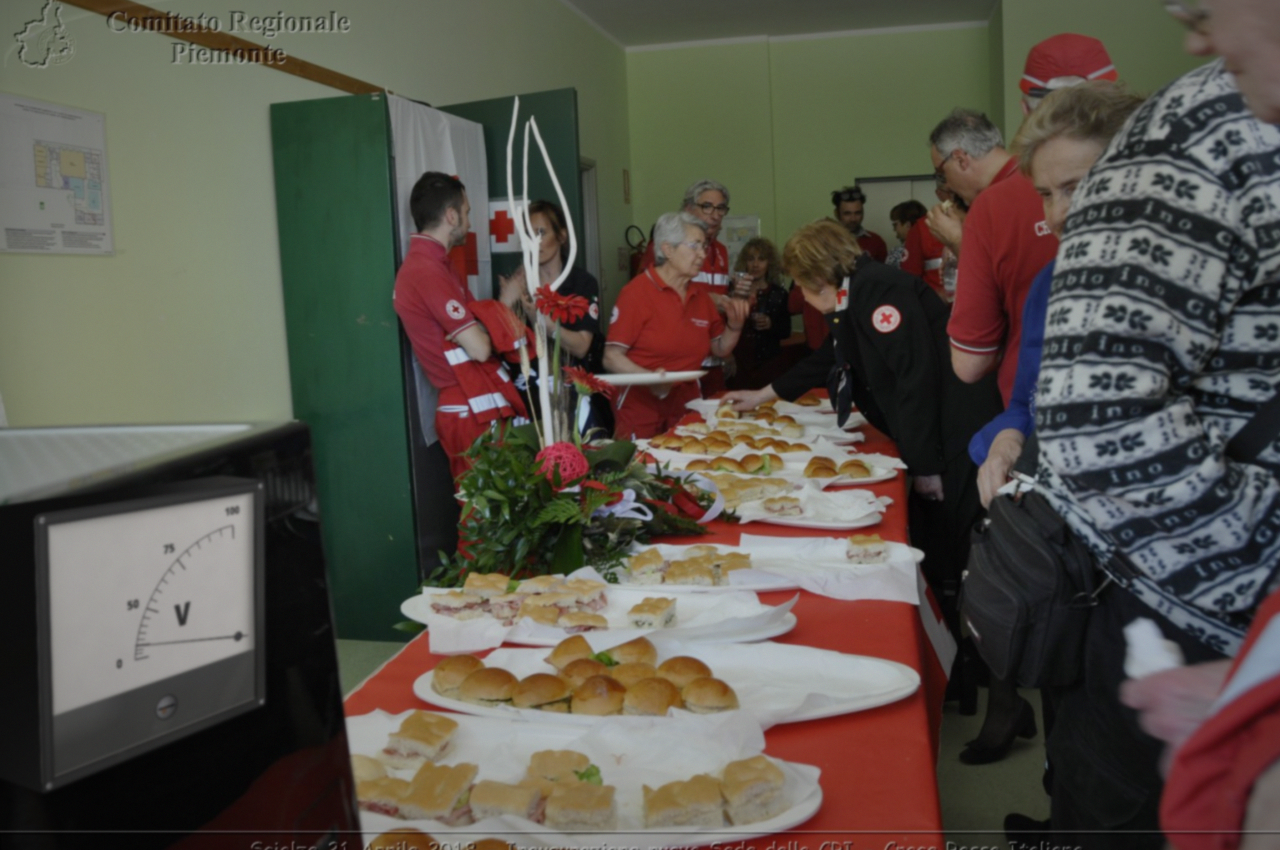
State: 25 V
